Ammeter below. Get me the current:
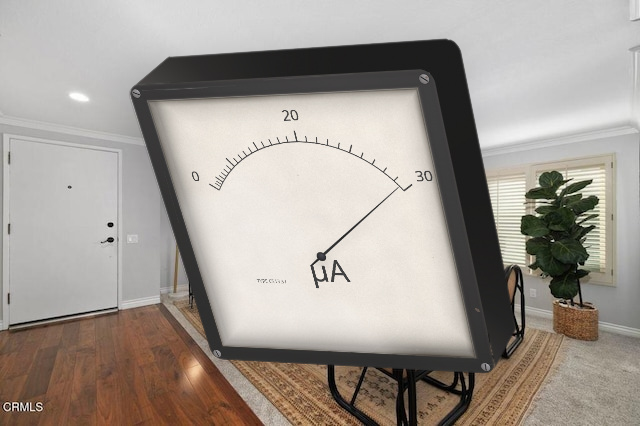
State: 29.5 µA
